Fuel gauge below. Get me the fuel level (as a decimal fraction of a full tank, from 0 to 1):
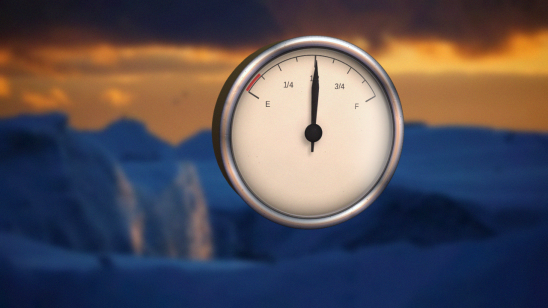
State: 0.5
